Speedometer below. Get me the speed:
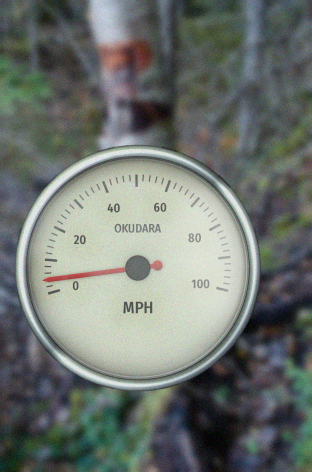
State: 4 mph
